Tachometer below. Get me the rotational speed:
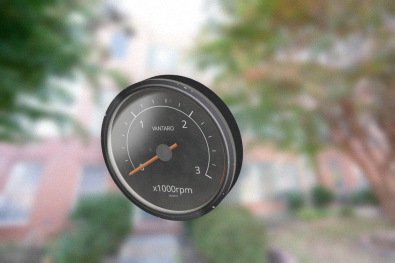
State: 0 rpm
